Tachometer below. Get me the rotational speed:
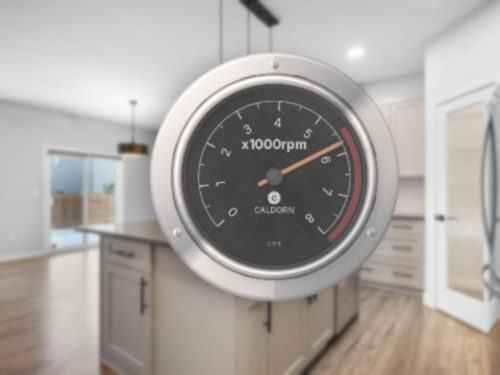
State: 5750 rpm
